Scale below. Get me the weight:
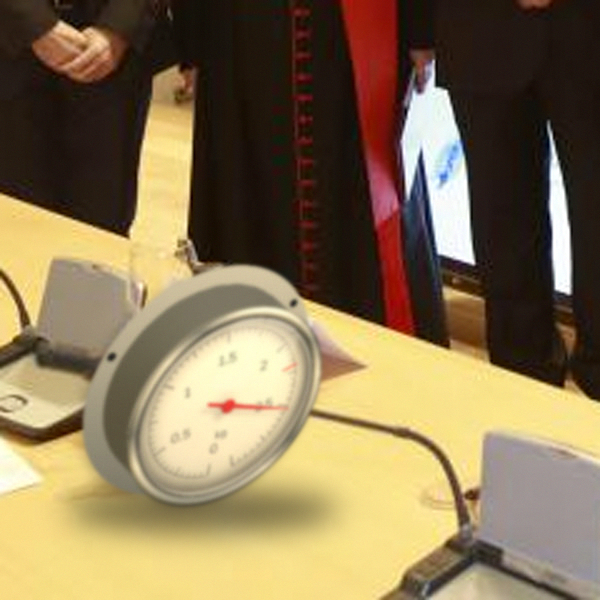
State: 2.5 kg
